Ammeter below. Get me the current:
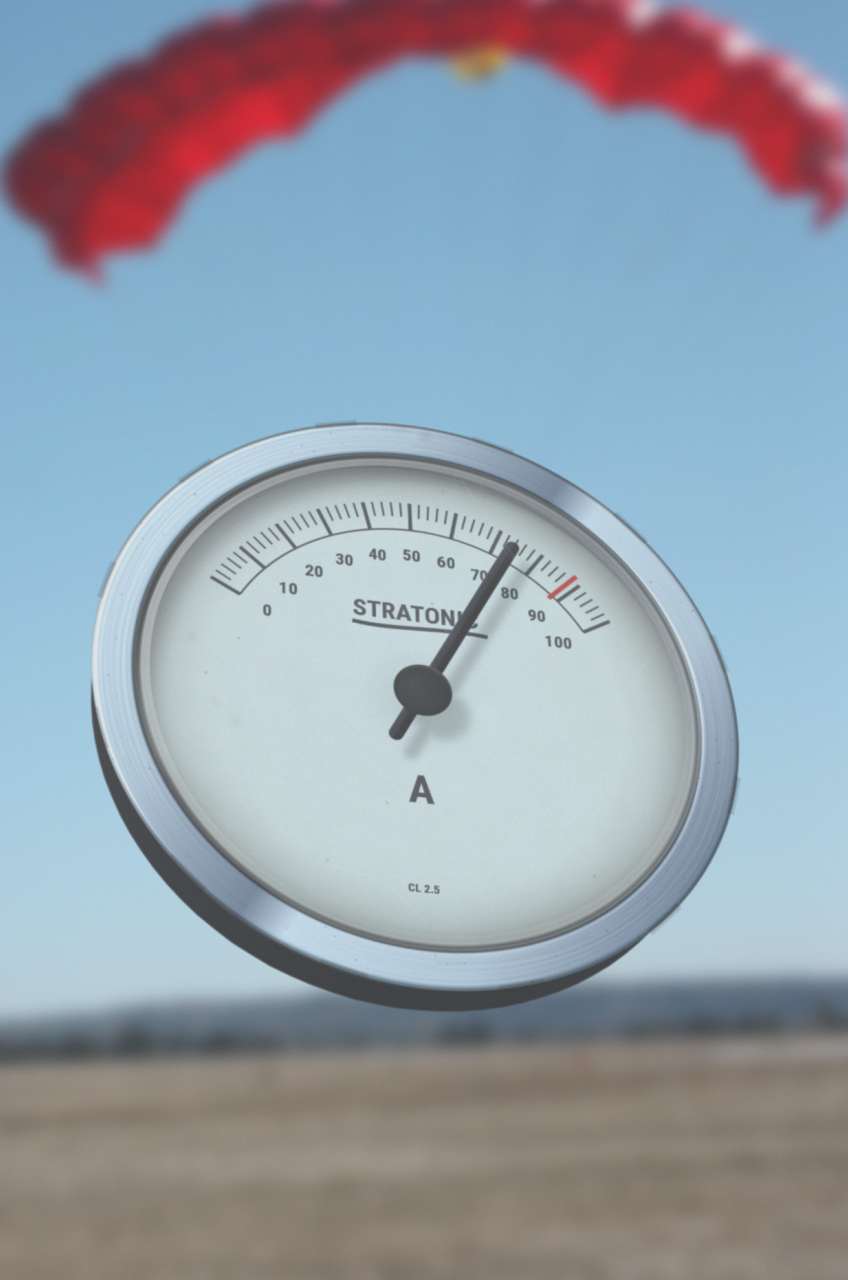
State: 74 A
